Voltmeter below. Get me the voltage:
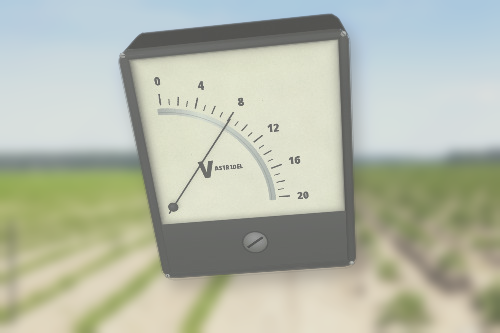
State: 8 V
